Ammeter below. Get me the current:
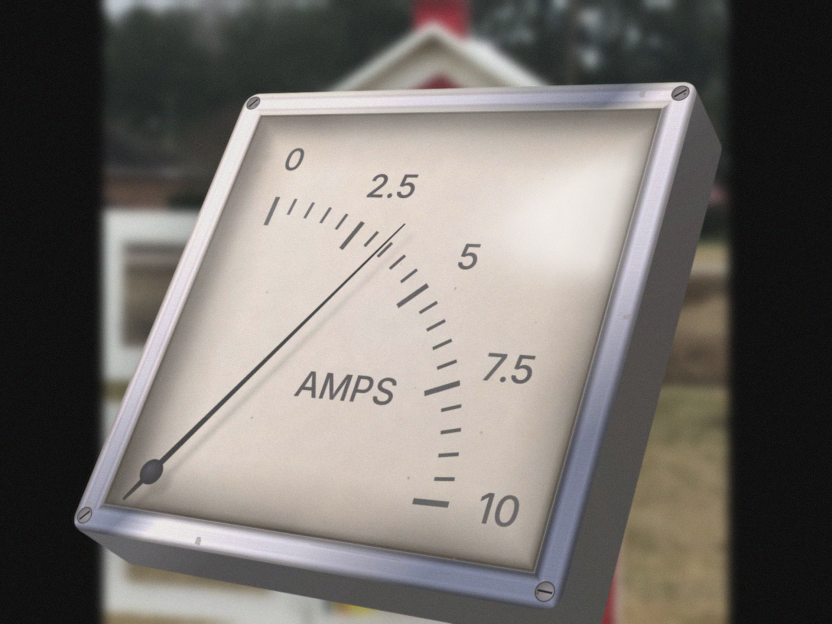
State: 3.5 A
